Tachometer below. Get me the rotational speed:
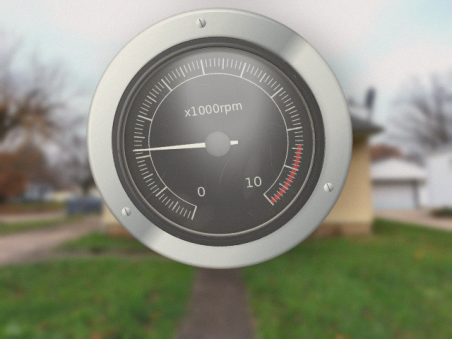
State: 2200 rpm
